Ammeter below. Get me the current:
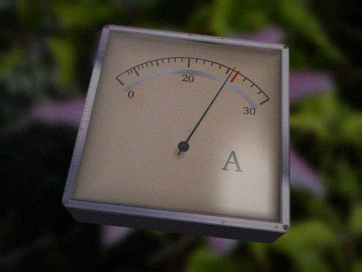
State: 25.5 A
